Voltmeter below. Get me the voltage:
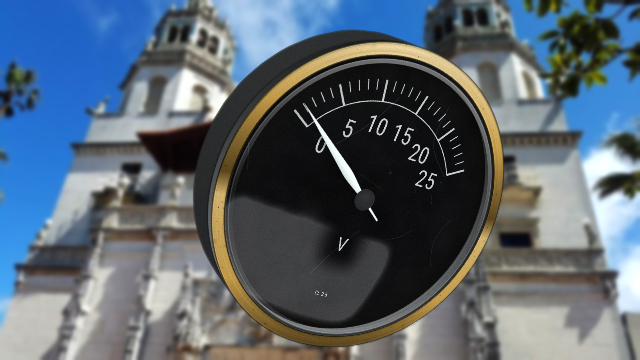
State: 1 V
